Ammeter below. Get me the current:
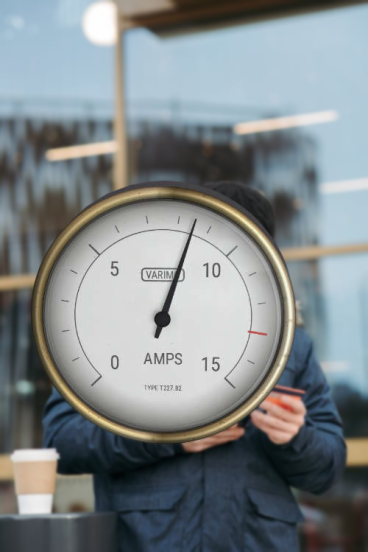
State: 8.5 A
